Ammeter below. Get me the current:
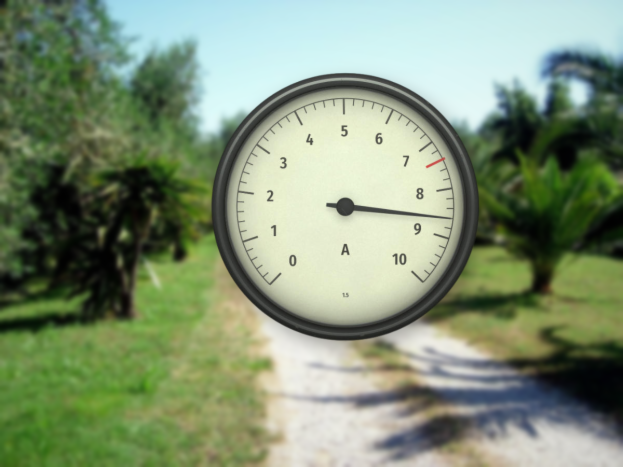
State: 8.6 A
